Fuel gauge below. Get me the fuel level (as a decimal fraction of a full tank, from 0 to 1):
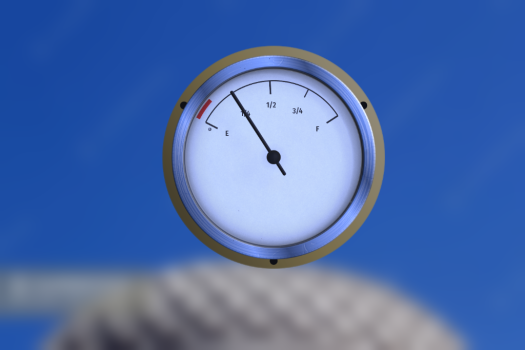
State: 0.25
